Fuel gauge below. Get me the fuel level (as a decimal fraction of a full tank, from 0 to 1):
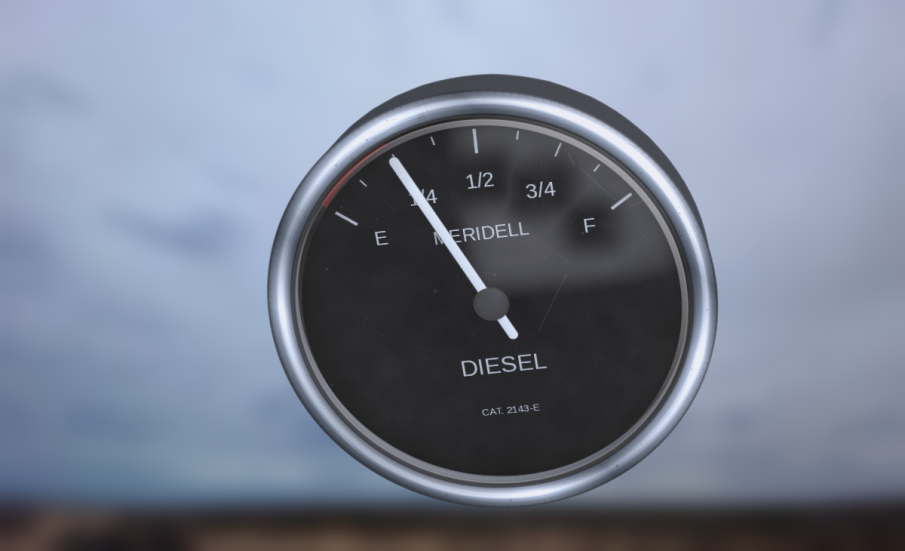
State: 0.25
